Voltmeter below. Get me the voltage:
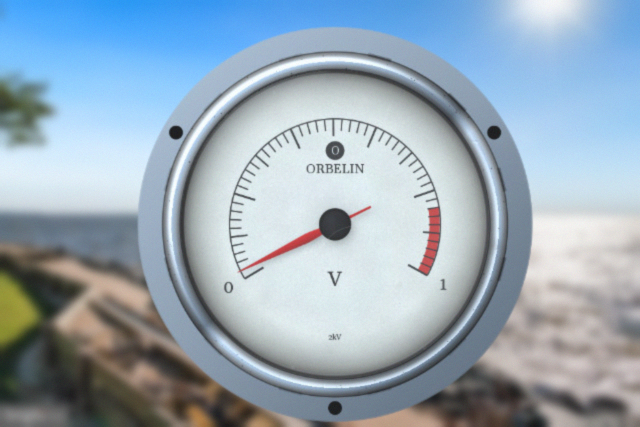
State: 0.02 V
